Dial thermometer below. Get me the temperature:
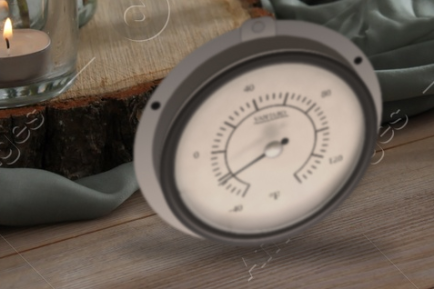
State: -20 °F
